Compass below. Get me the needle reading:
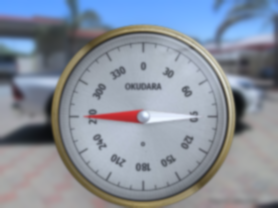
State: 270 °
